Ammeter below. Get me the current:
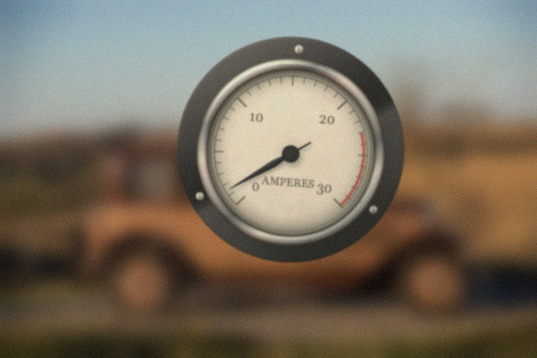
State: 1.5 A
